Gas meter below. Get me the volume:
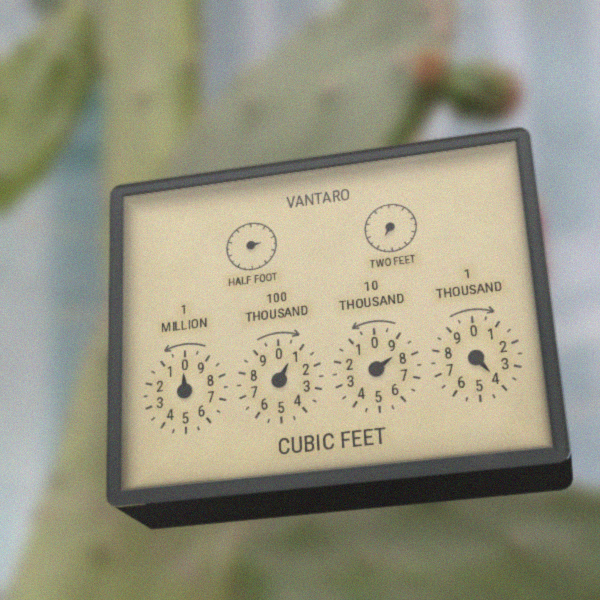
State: 8400 ft³
